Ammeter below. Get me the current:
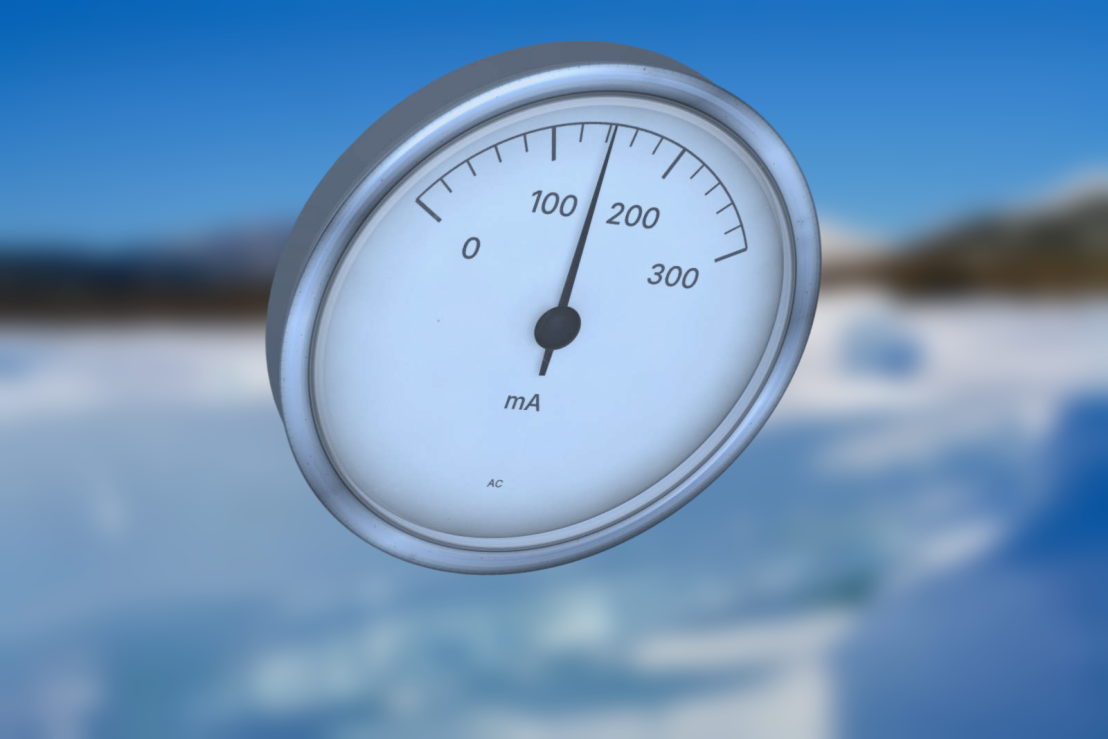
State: 140 mA
